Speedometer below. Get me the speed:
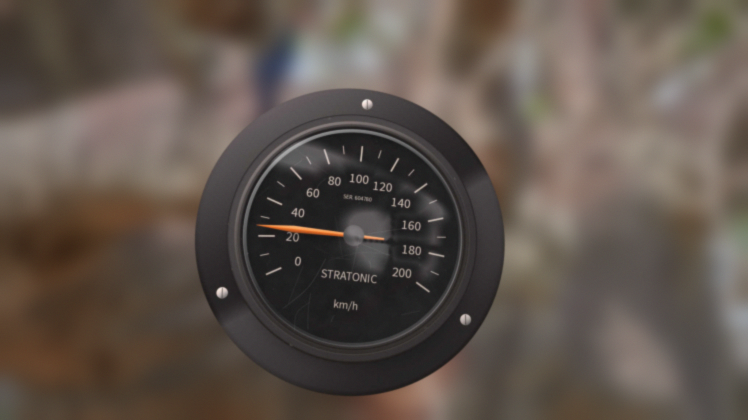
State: 25 km/h
